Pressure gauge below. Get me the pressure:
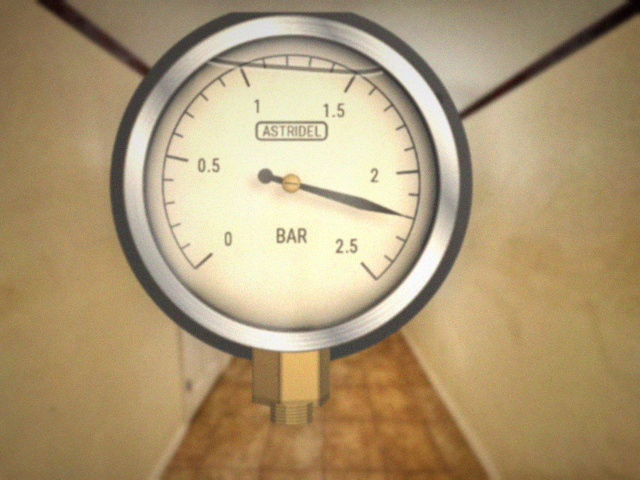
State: 2.2 bar
